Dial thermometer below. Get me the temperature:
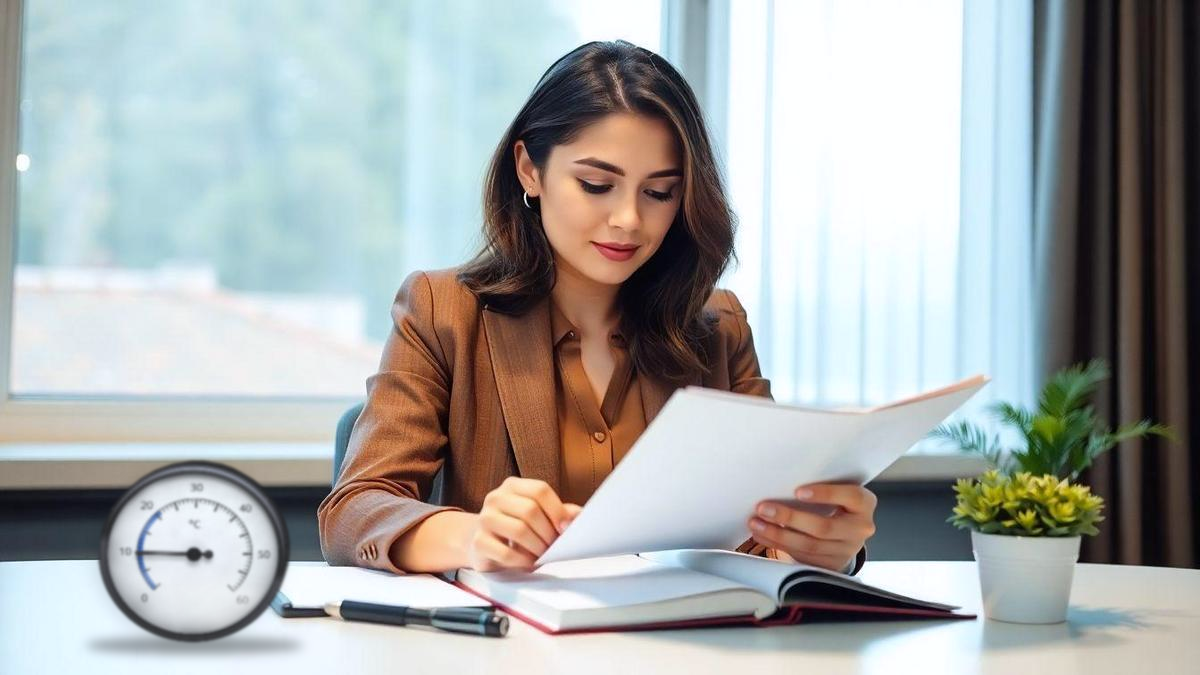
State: 10 °C
